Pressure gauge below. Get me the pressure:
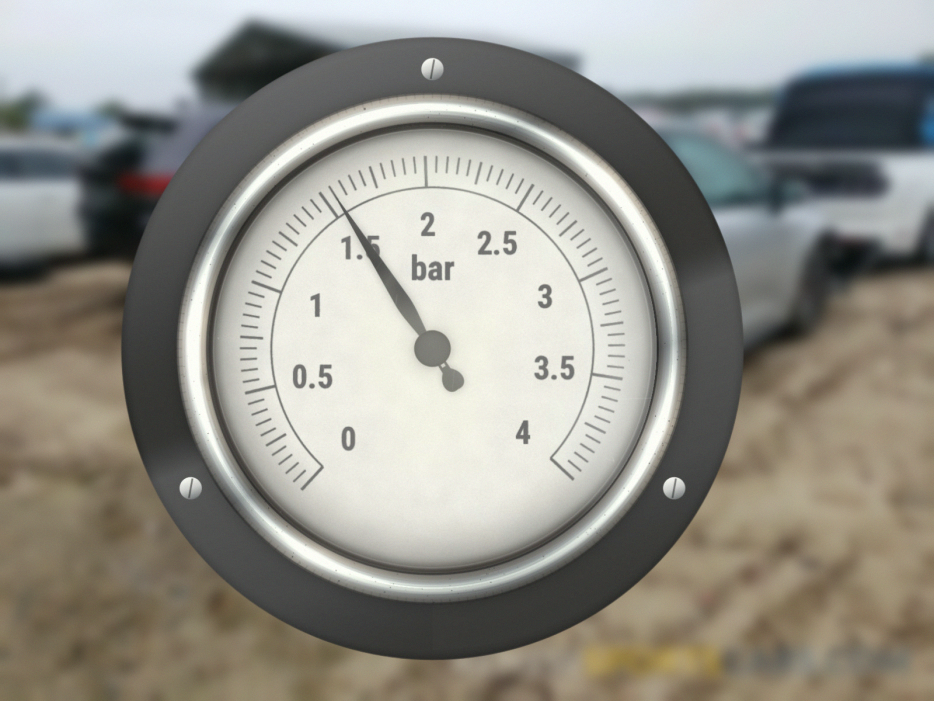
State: 1.55 bar
